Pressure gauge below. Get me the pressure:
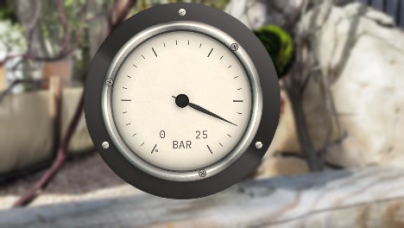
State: 22 bar
